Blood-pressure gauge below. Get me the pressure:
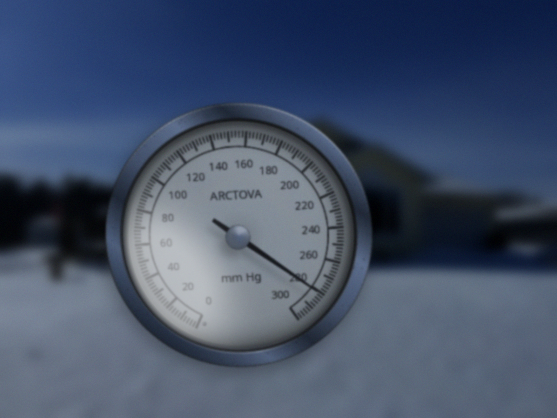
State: 280 mmHg
